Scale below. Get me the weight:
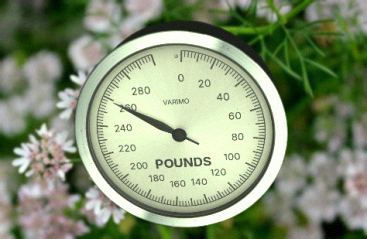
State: 260 lb
